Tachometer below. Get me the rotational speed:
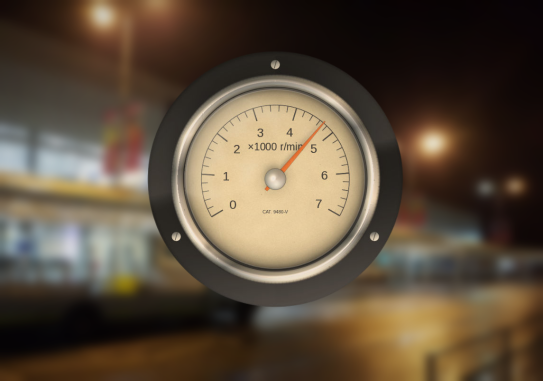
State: 4700 rpm
